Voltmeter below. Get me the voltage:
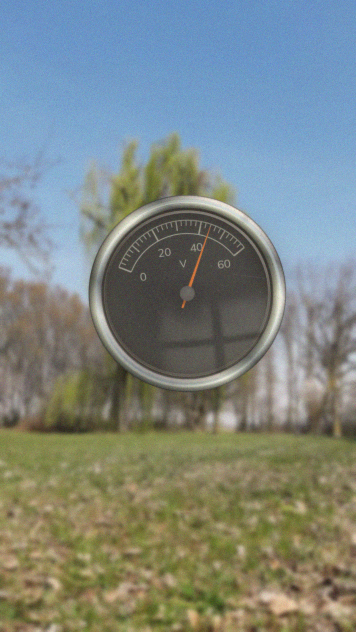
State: 44 V
